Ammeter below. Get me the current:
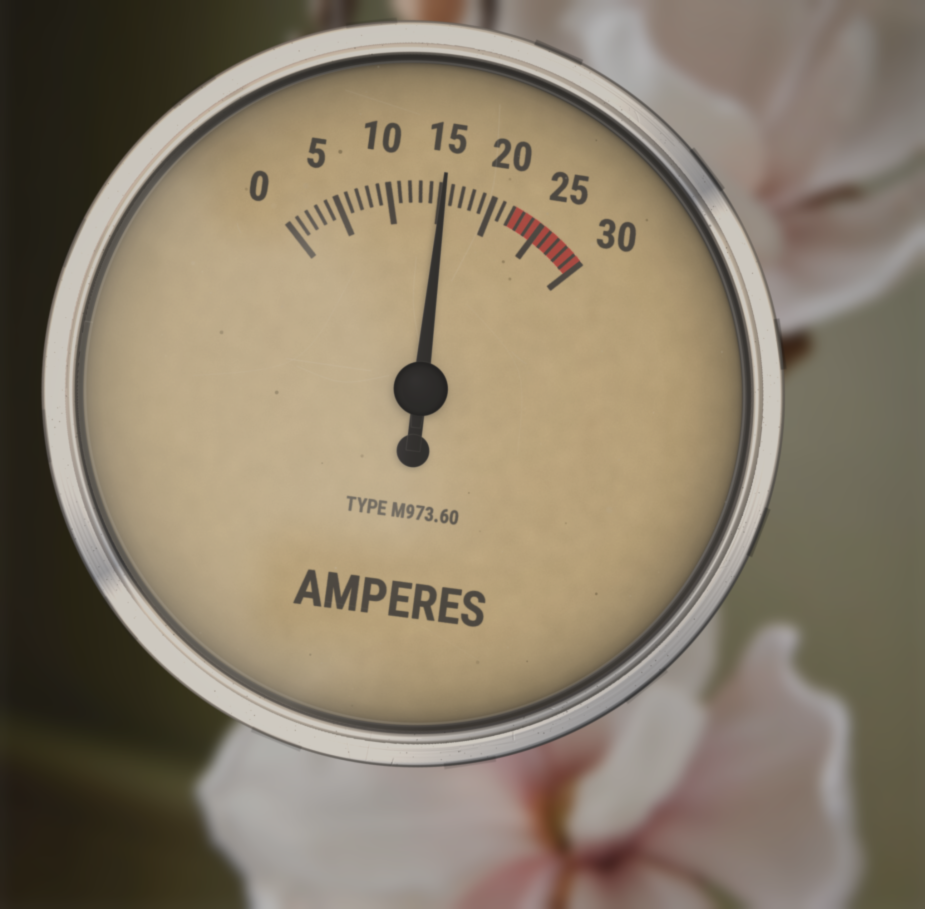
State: 15 A
